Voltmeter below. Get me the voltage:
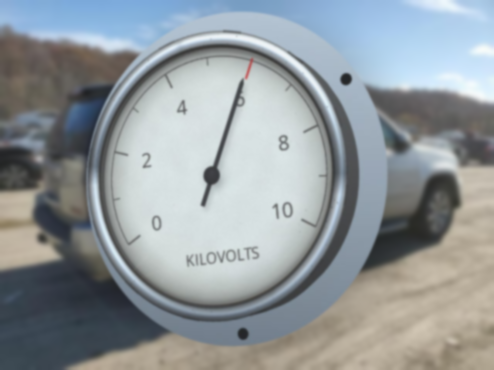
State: 6 kV
